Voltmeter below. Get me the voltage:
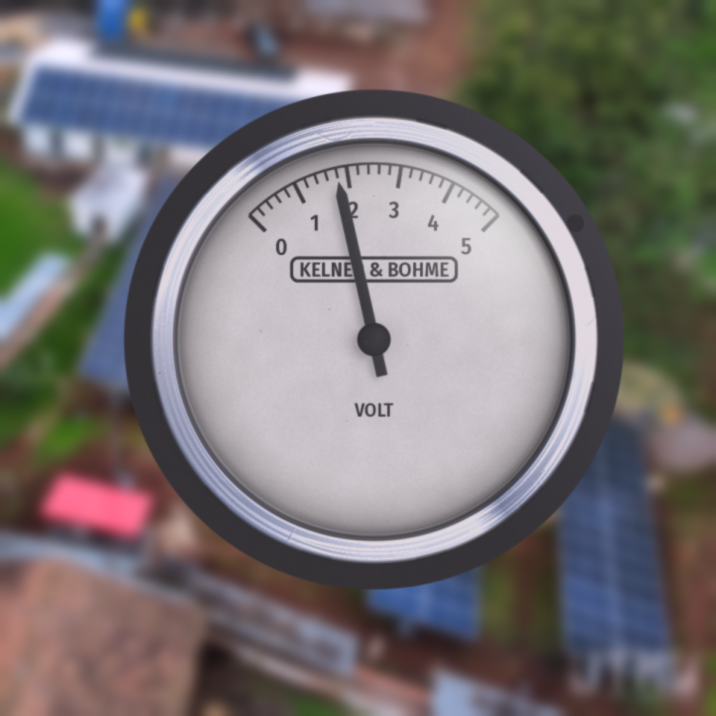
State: 1.8 V
